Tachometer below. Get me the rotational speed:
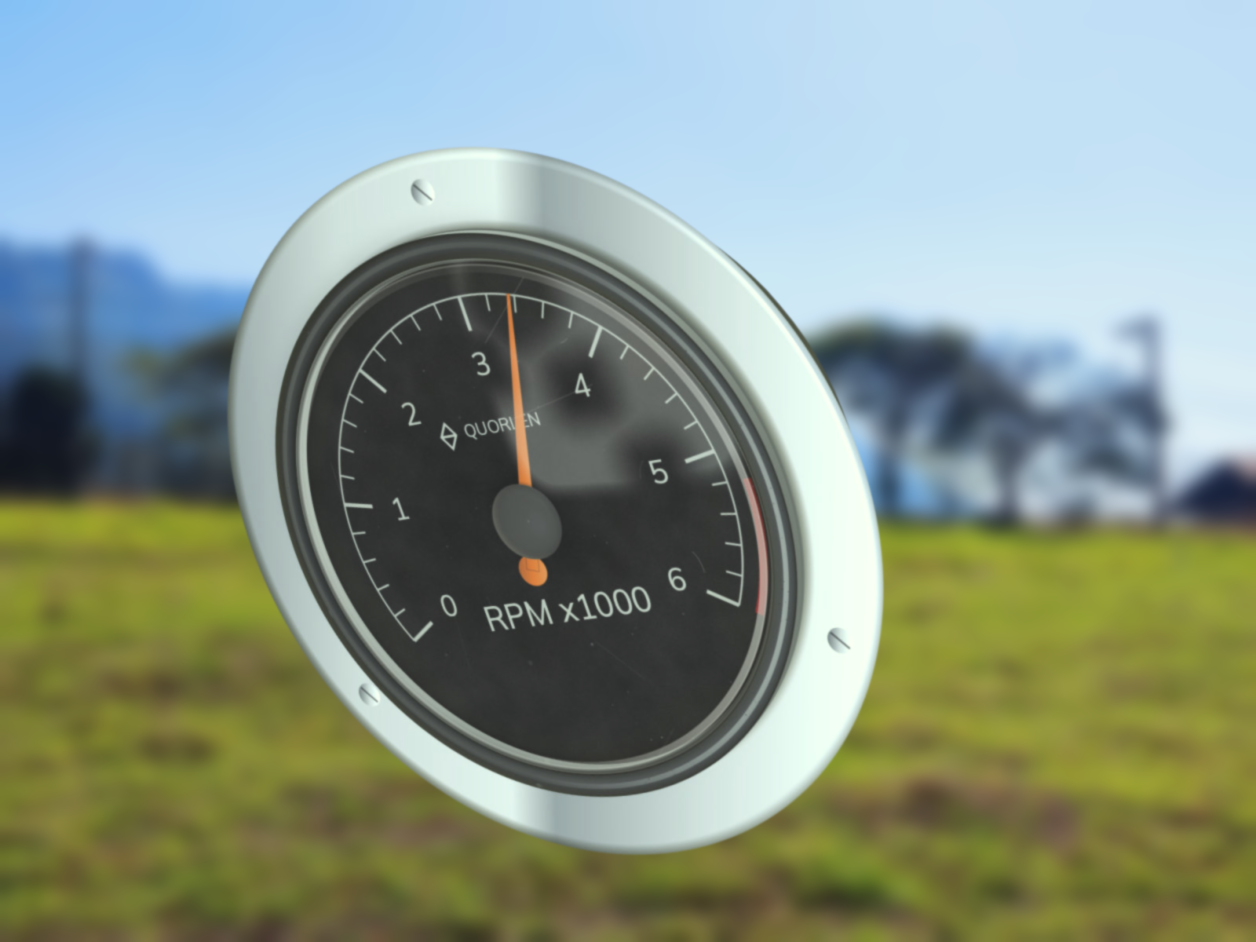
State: 3400 rpm
